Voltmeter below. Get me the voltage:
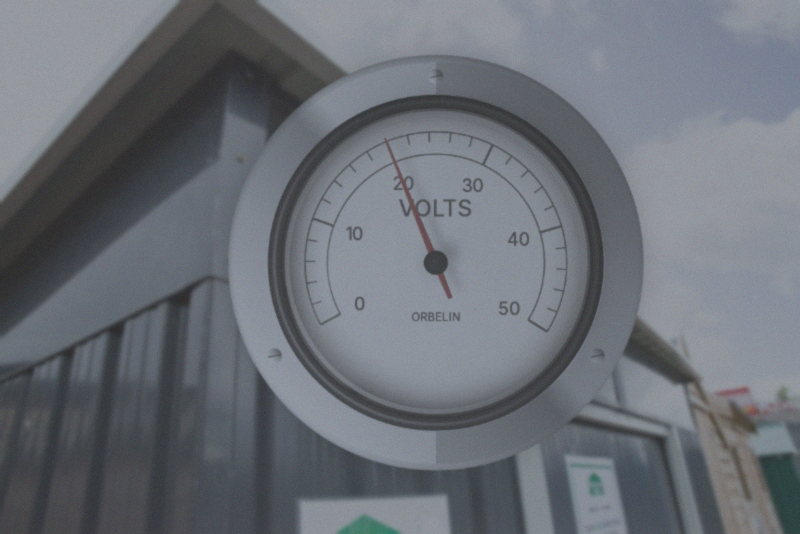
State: 20 V
